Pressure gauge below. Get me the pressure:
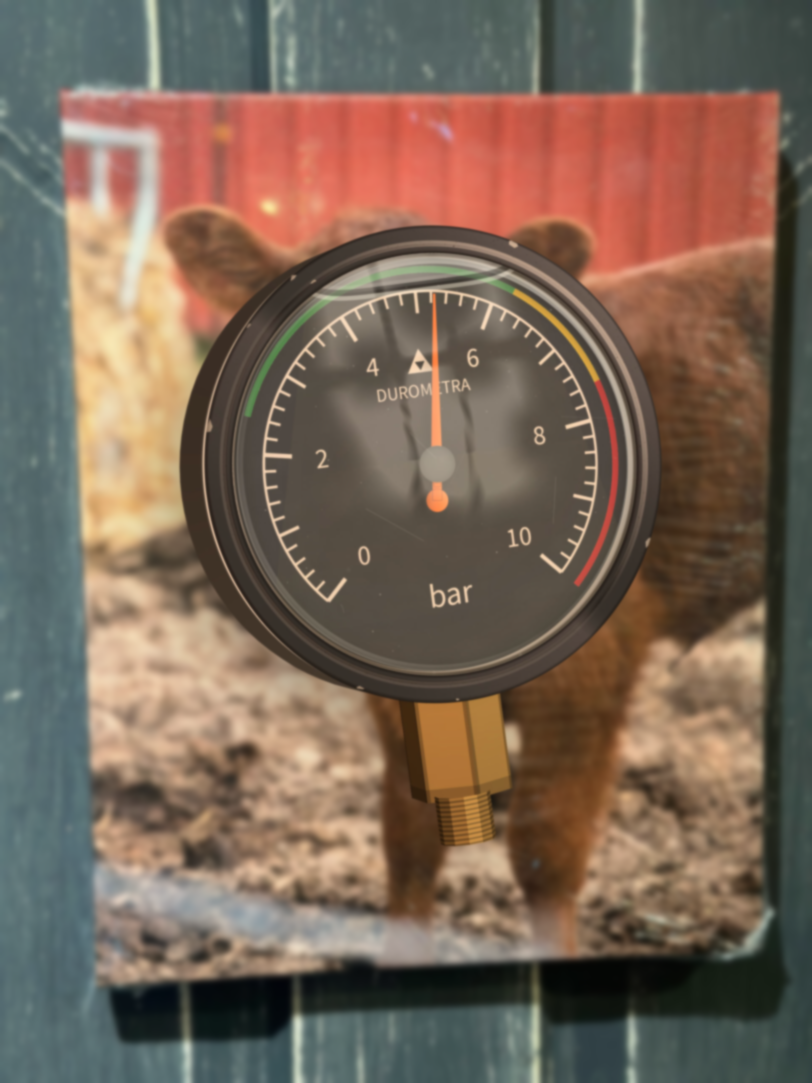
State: 5.2 bar
